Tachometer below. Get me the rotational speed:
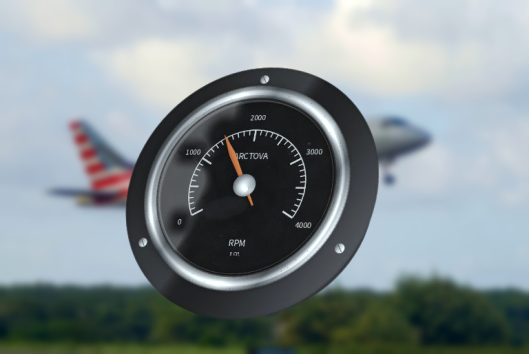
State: 1500 rpm
